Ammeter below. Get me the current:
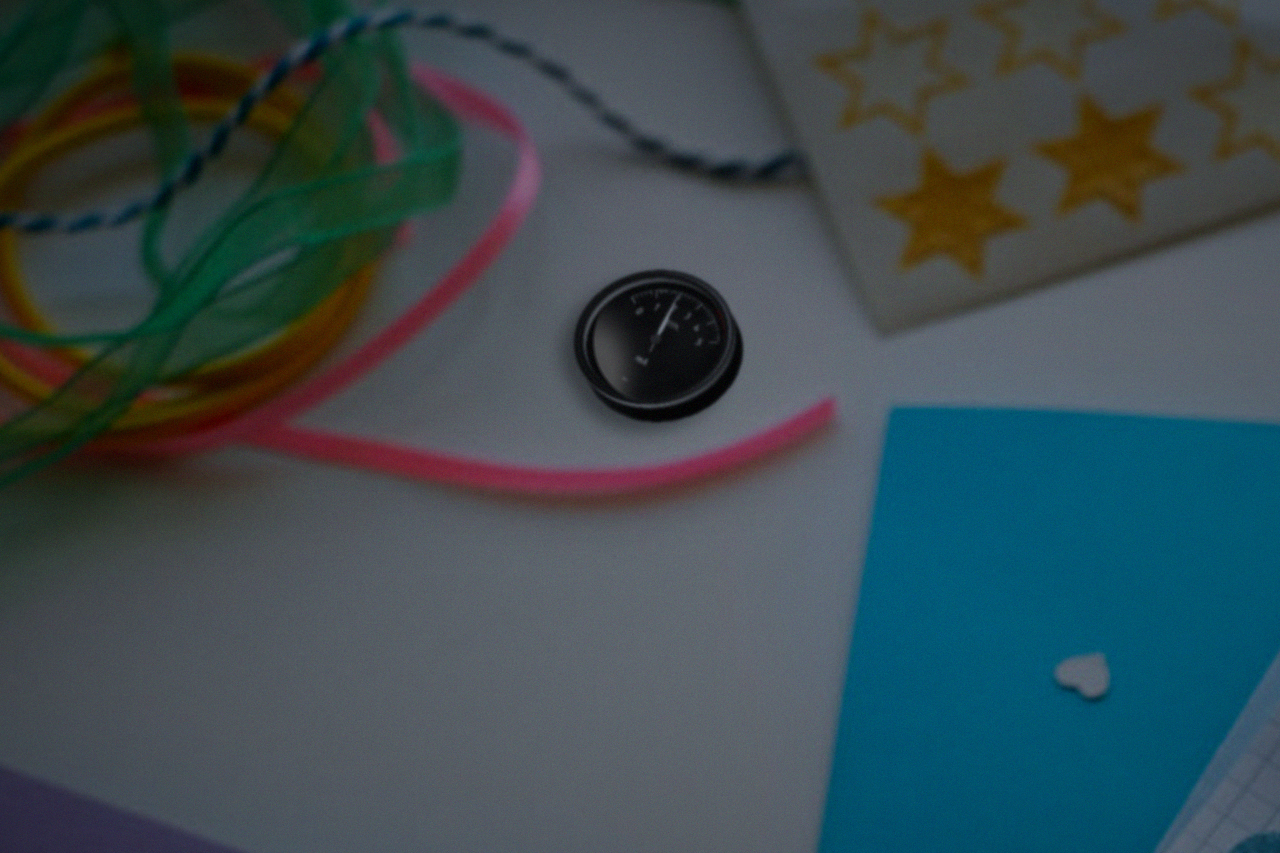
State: 2 mA
